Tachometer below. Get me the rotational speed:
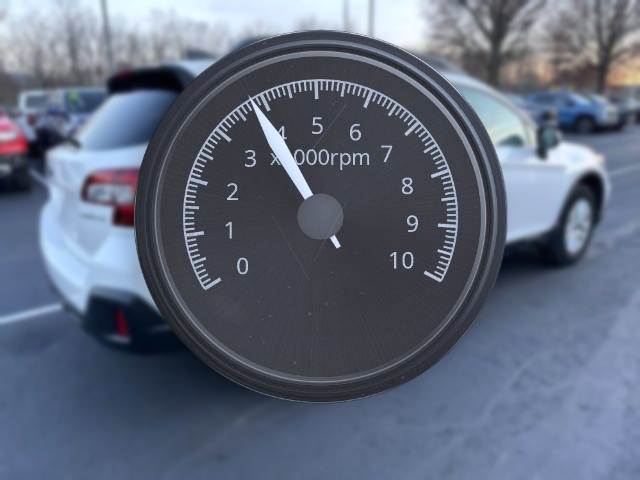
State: 3800 rpm
